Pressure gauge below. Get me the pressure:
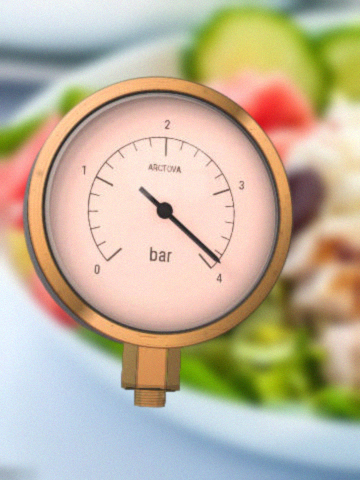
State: 3.9 bar
